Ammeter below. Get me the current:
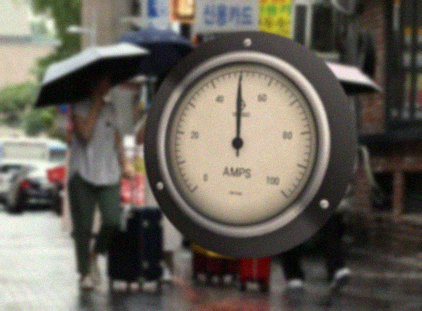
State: 50 A
